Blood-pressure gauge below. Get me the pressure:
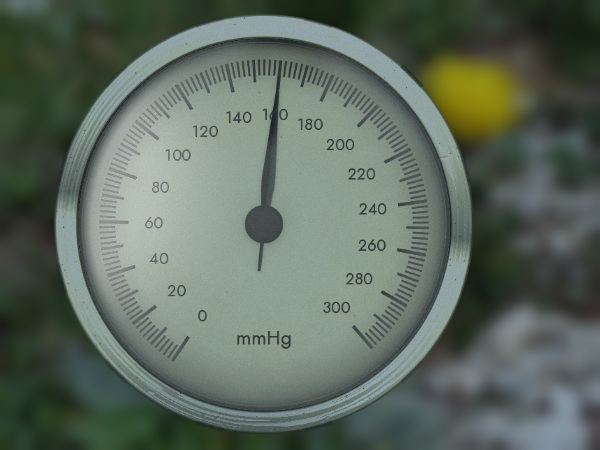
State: 160 mmHg
